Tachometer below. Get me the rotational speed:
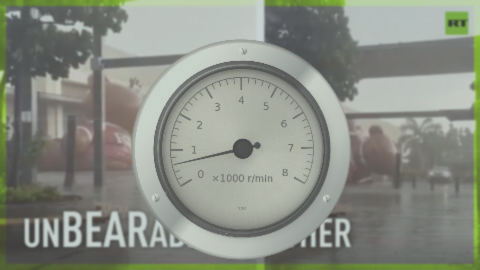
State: 600 rpm
